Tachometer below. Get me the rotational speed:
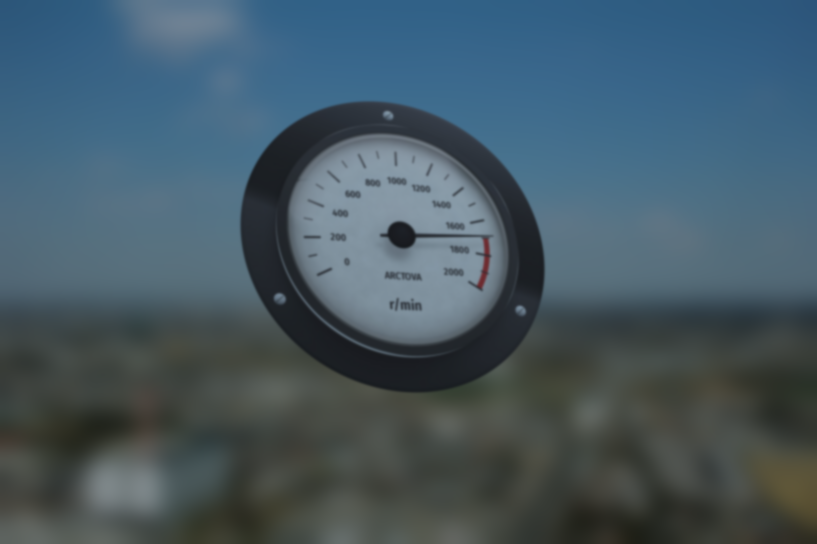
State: 1700 rpm
